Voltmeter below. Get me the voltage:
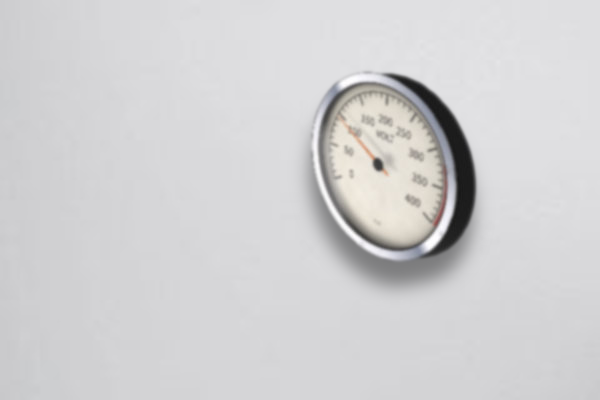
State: 100 V
